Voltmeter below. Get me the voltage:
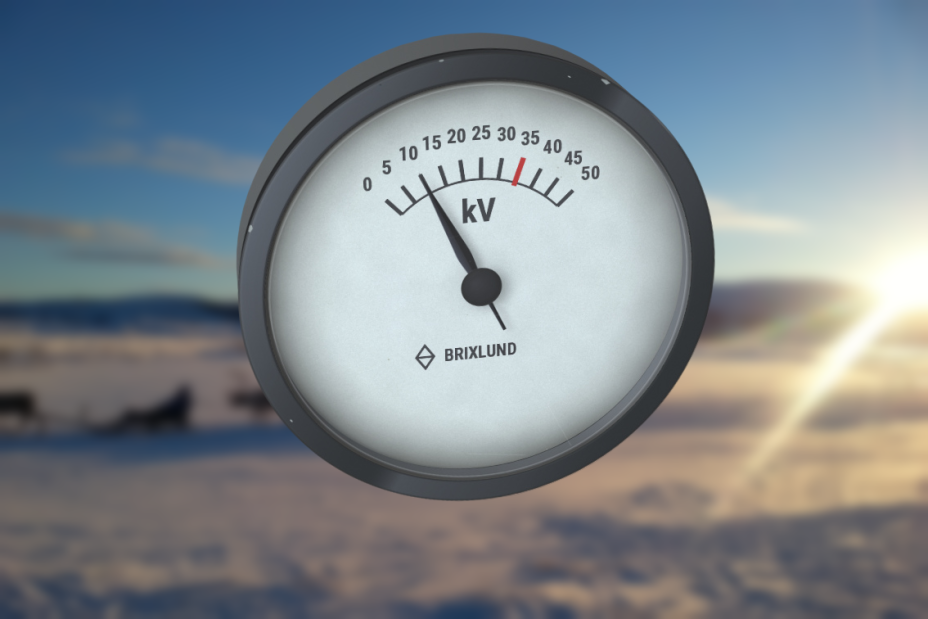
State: 10 kV
